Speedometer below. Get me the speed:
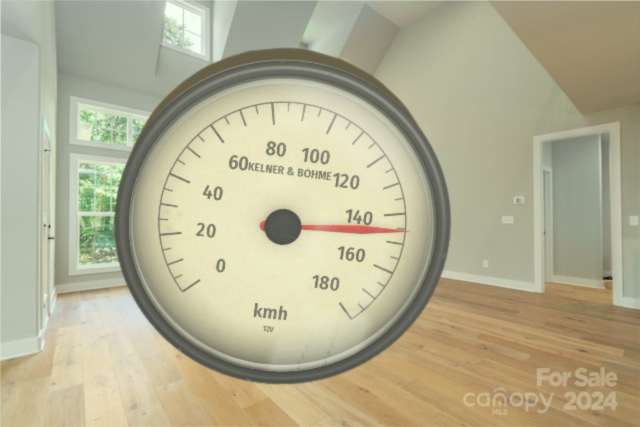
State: 145 km/h
